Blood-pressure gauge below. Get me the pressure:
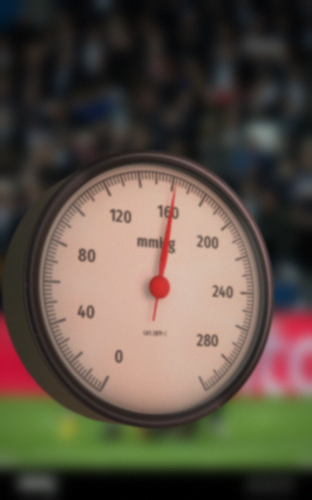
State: 160 mmHg
